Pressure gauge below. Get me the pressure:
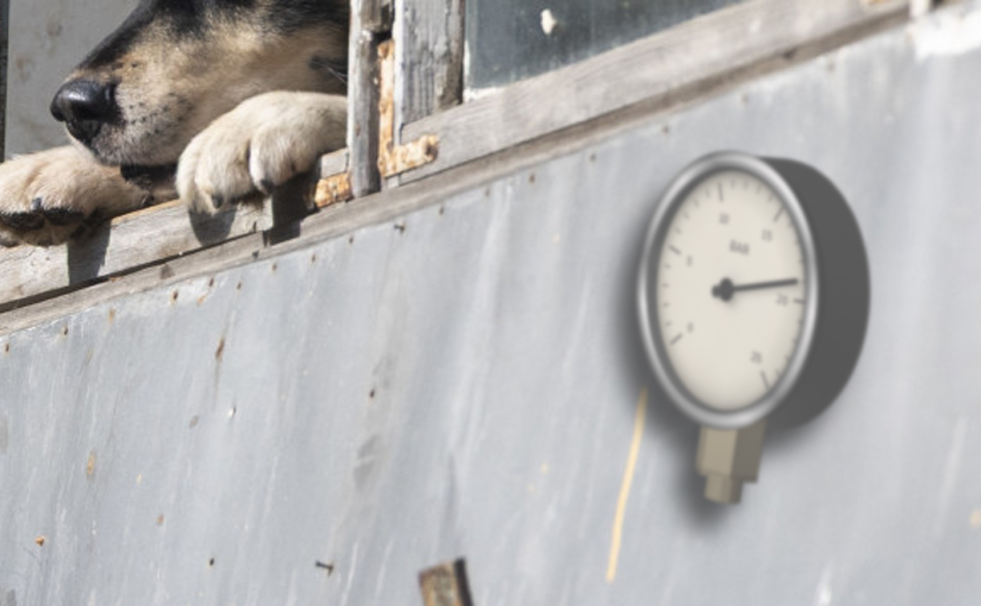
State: 19 bar
